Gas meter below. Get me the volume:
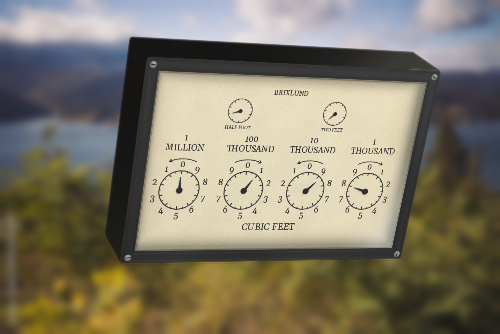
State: 8800 ft³
